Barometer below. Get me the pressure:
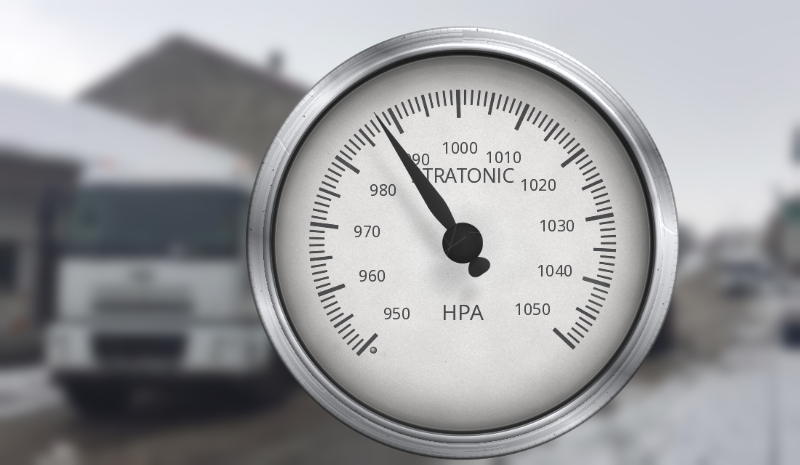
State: 988 hPa
